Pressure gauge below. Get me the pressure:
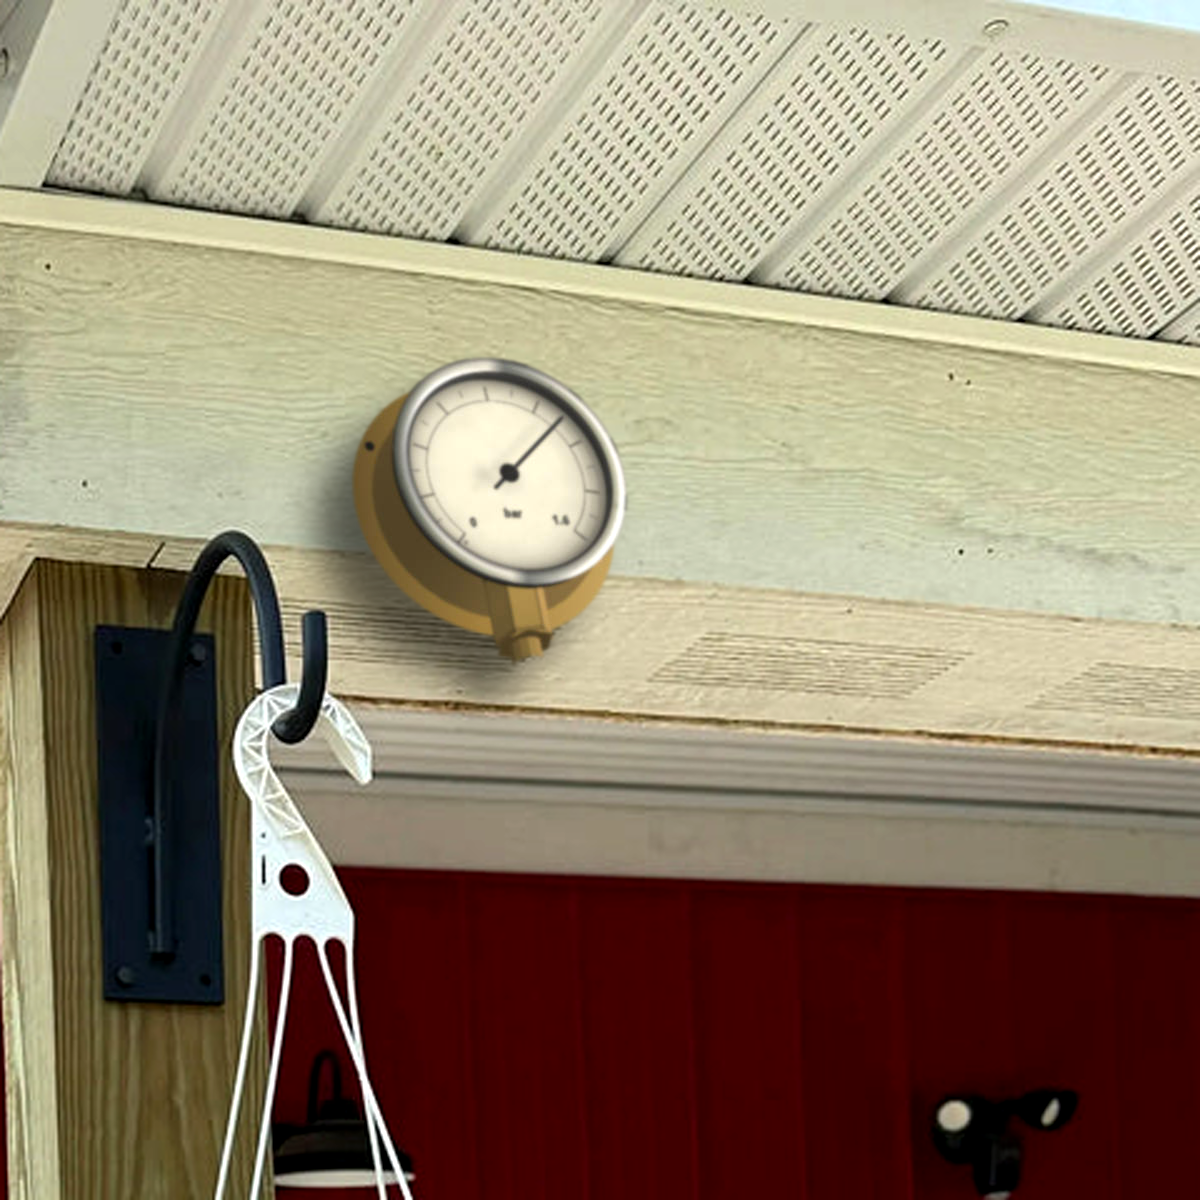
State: 1.1 bar
